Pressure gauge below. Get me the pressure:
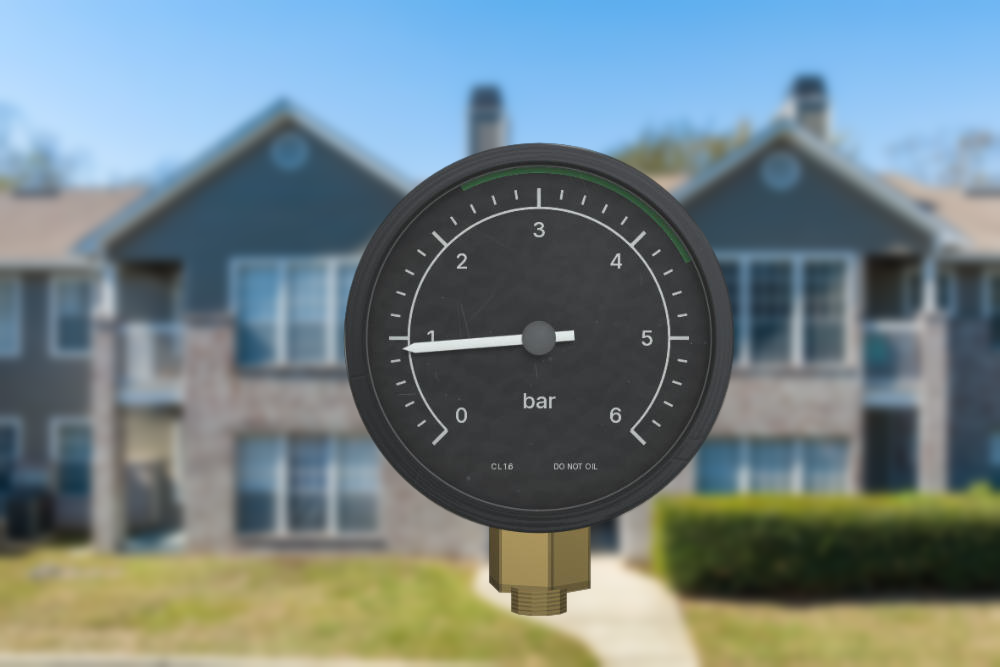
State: 0.9 bar
